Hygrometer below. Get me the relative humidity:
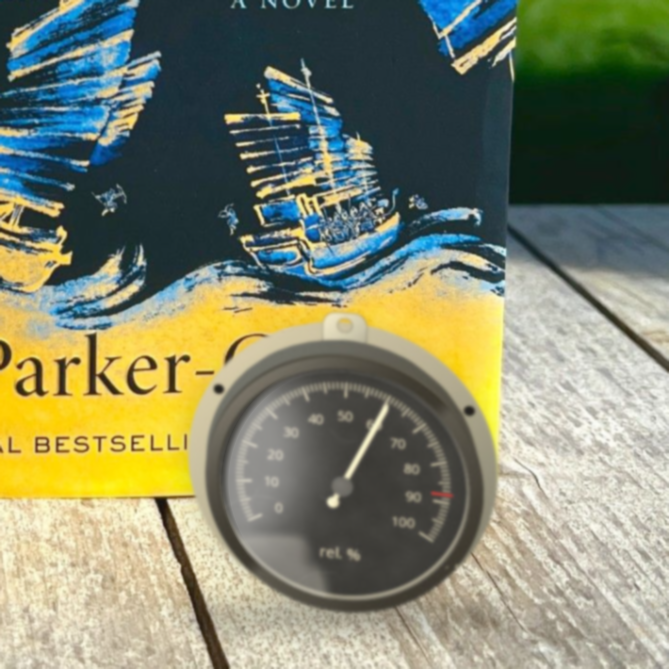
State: 60 %
